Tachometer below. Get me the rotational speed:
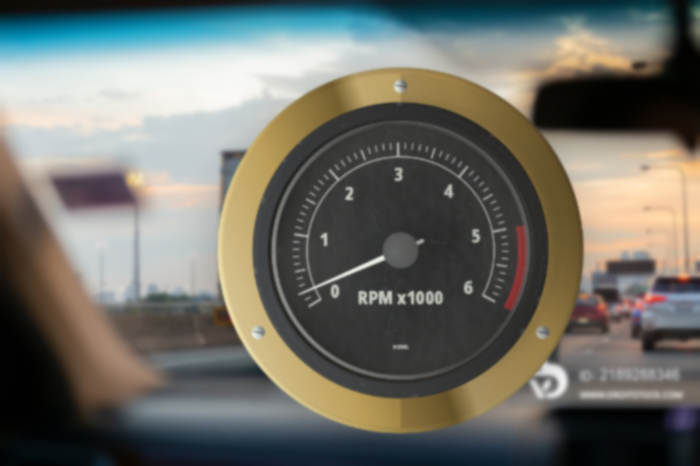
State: 200 rpm
